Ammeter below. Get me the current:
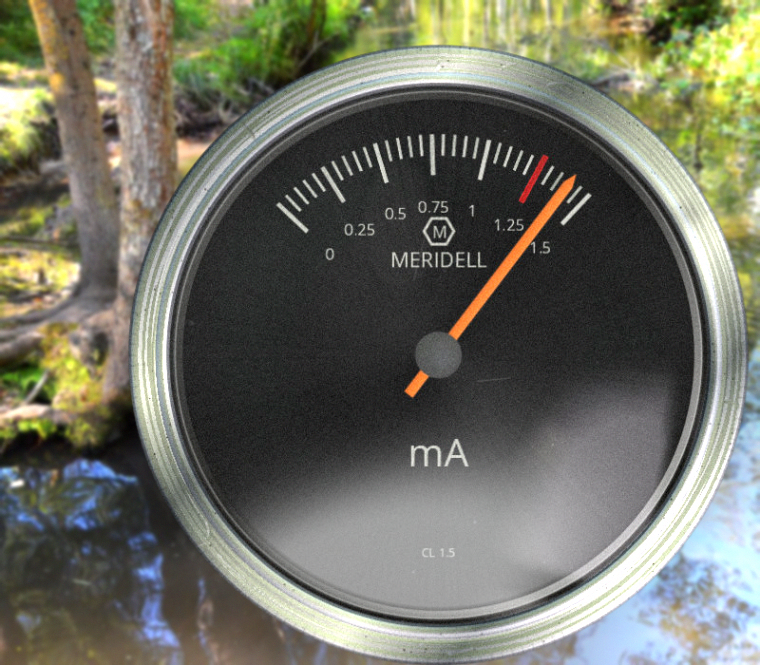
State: 1.4 mA
